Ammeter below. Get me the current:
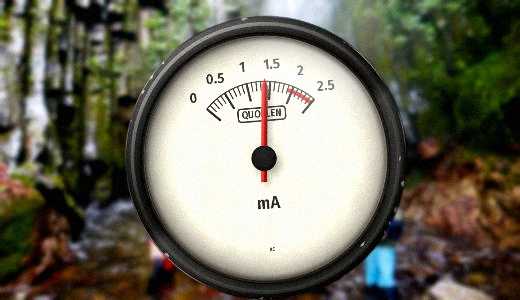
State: 1.4 mA
